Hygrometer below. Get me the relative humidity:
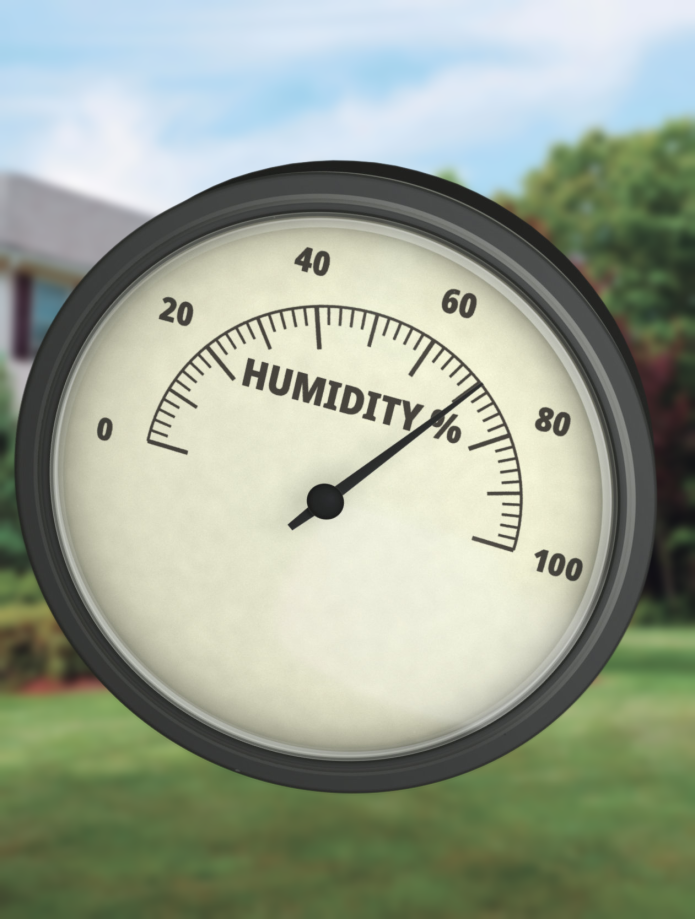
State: 70 %
